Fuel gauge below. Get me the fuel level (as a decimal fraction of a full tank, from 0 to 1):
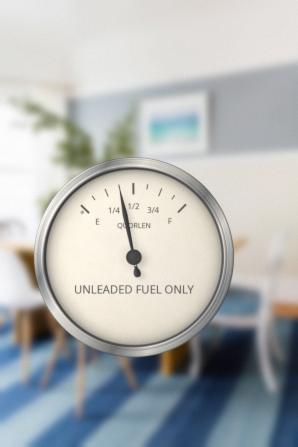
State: 0.375
